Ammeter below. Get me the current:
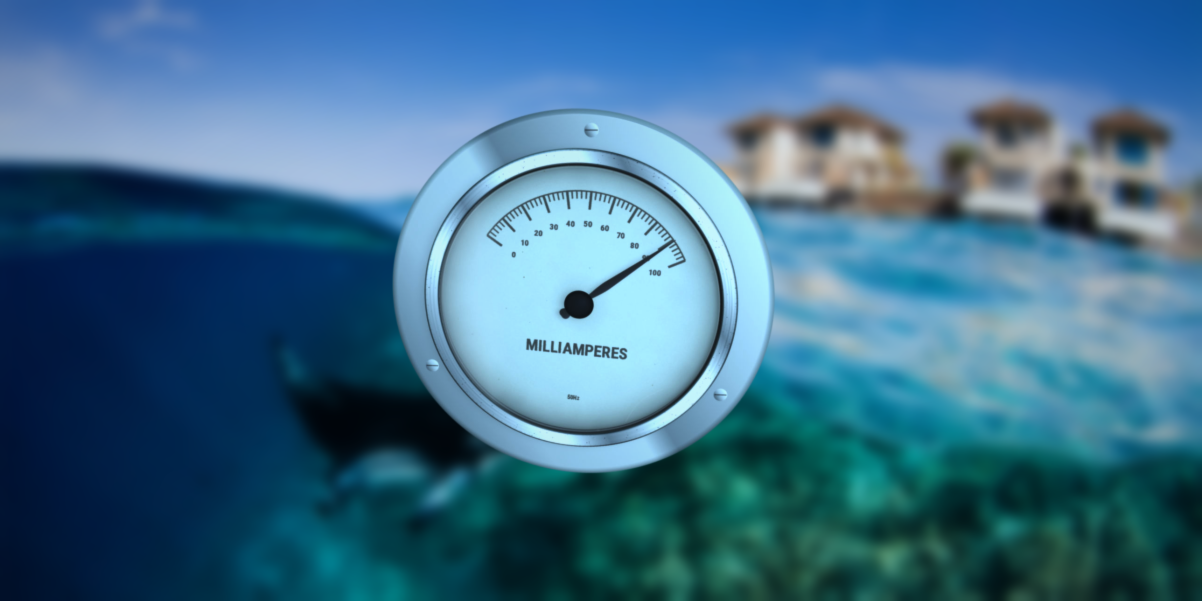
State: 90 mA
